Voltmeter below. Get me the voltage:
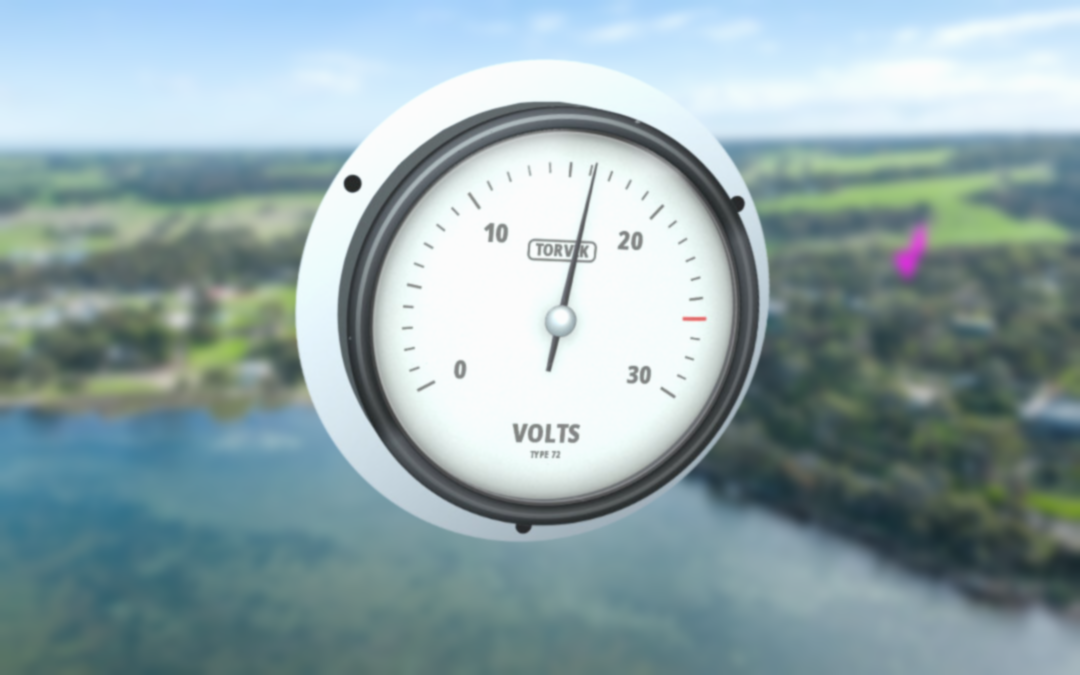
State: 16 V
